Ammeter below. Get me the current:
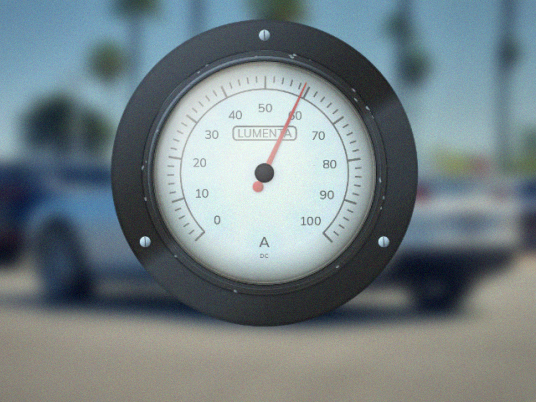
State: 59 A
